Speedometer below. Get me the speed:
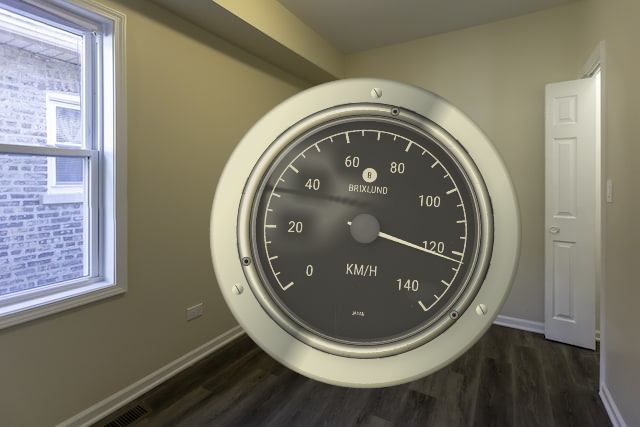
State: 122.5 km/h
